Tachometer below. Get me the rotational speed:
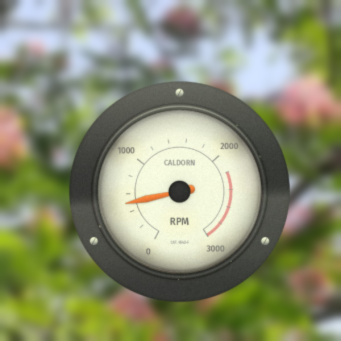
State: 500 rpm
